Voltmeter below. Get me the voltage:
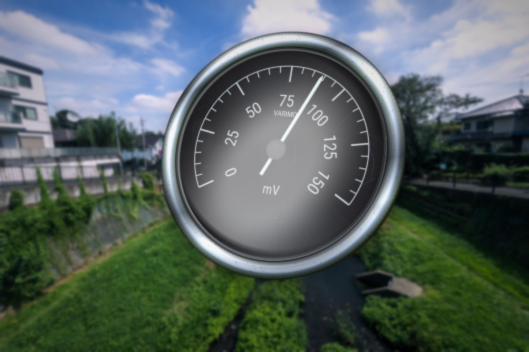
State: 90 mV
